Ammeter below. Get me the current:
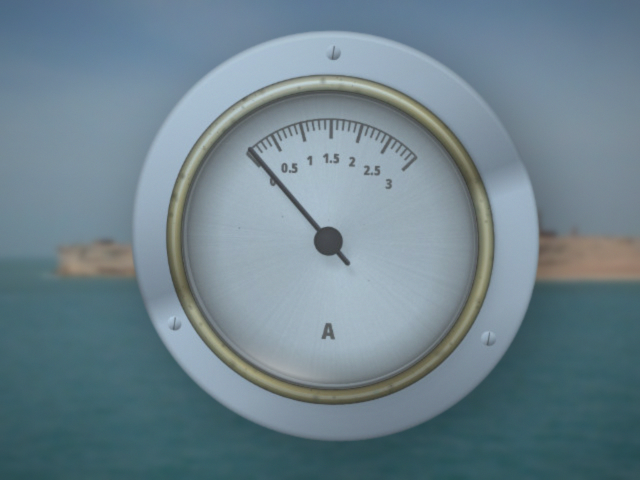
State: 0.1 A
